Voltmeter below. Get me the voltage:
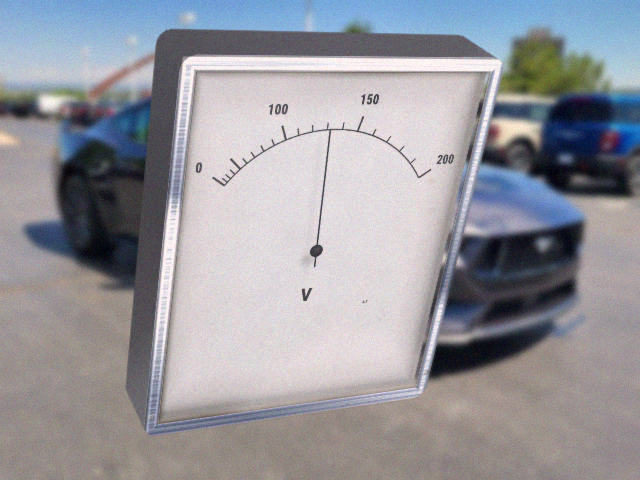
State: 130 V
